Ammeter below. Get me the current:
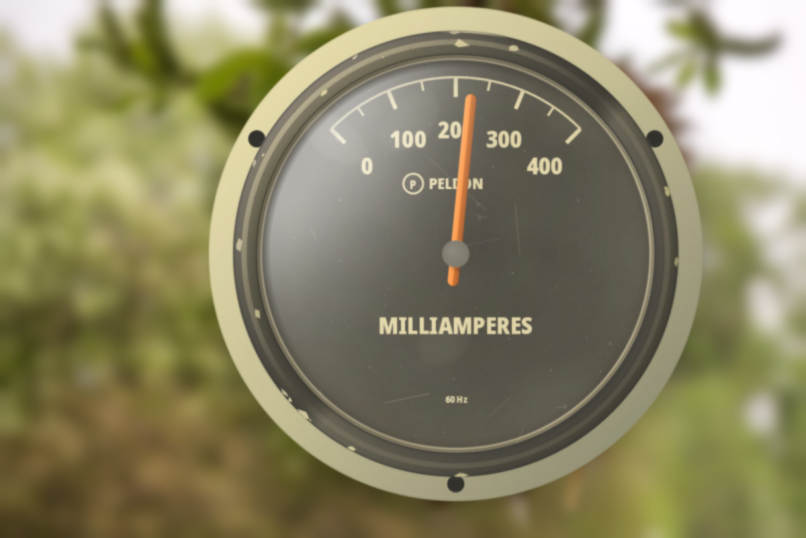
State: 225 mA
